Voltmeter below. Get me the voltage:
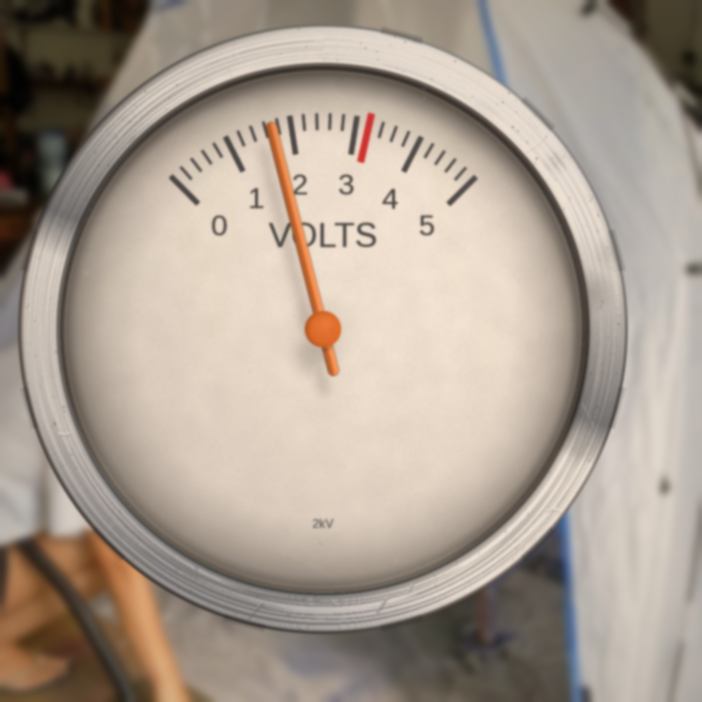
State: 1.7 V
